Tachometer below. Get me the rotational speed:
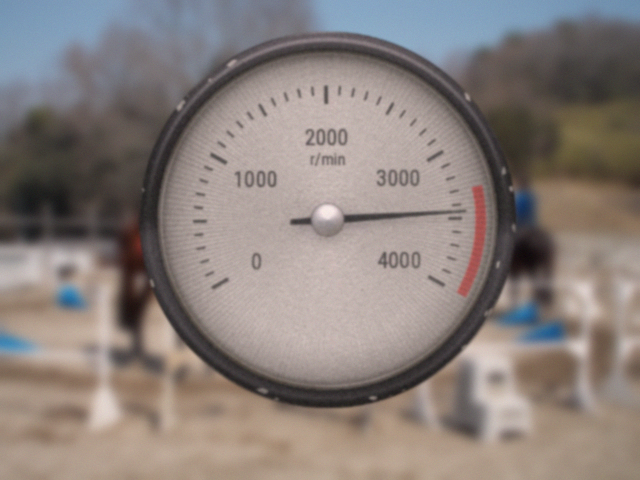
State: 3450 rpm
